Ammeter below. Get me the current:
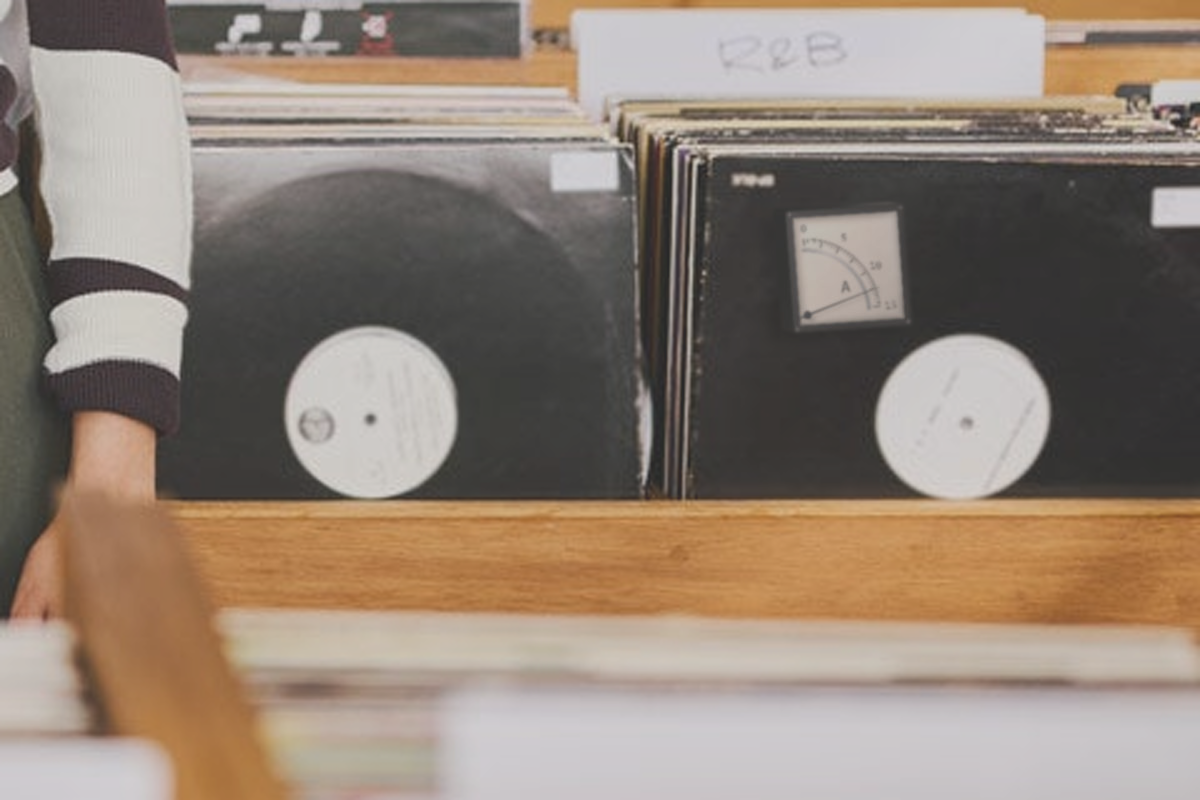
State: 12.5 A
